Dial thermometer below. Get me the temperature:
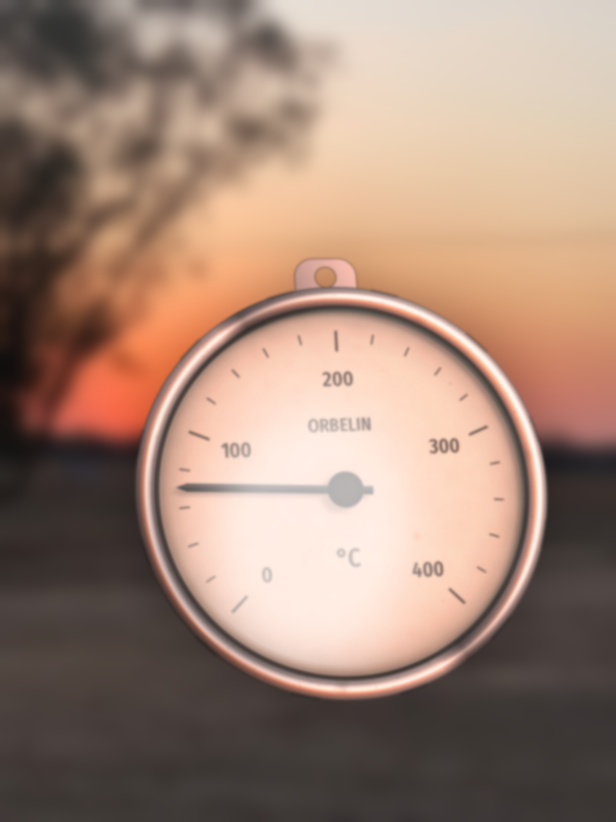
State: 70 °C
